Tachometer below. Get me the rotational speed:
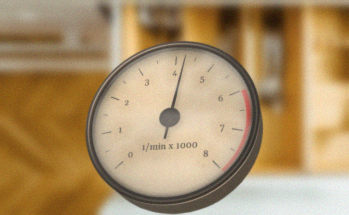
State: 4250 rpm
